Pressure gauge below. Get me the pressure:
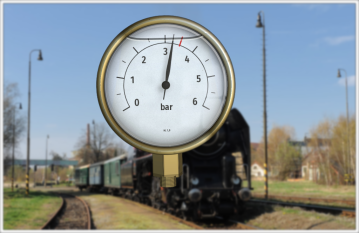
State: 3.25 bar
